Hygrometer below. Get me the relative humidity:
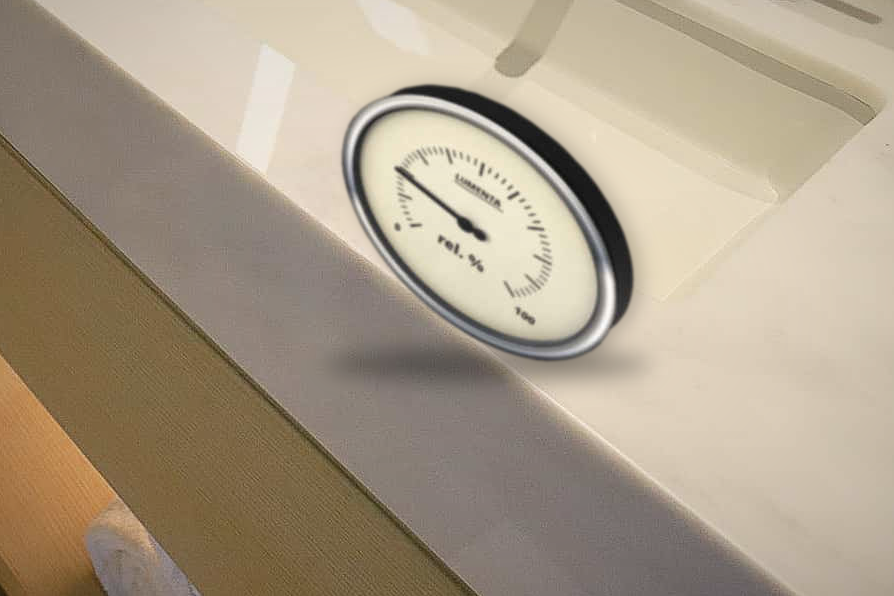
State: 20 %
